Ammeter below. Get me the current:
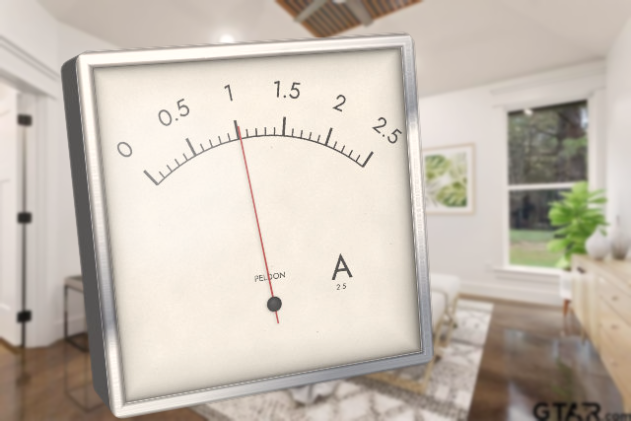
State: 1 A
